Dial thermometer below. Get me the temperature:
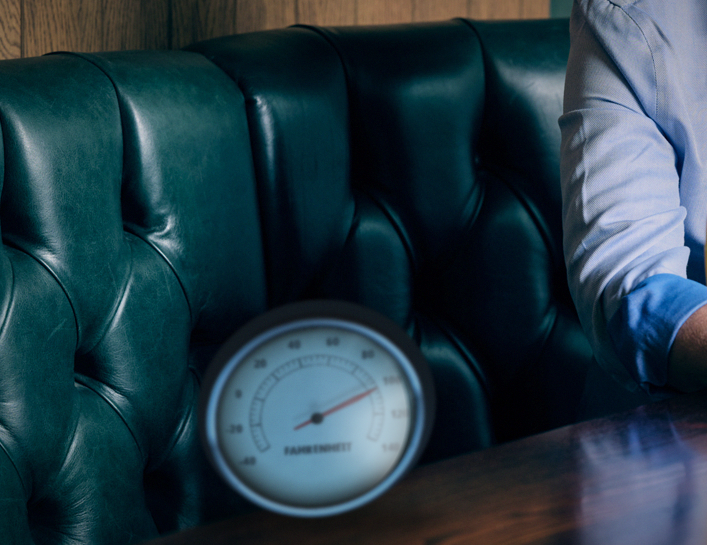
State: 100 °F
